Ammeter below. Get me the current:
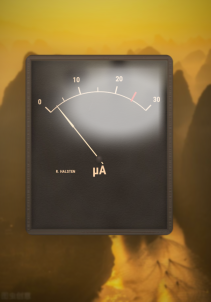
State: 2.5 µA
